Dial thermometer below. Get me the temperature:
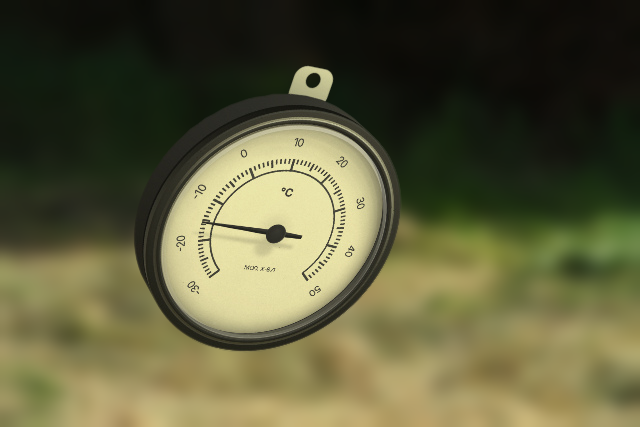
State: -15 °C
